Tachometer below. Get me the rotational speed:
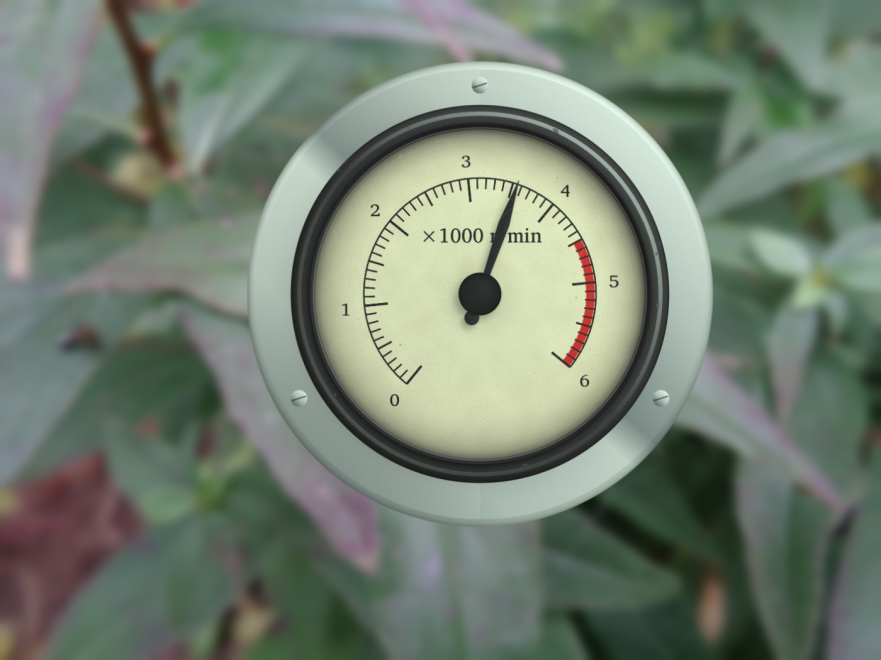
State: 3550 rpm
